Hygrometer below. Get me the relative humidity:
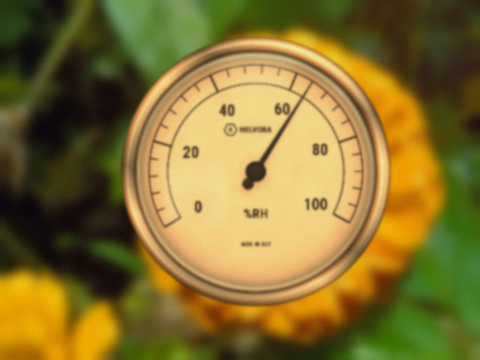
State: 64 %
